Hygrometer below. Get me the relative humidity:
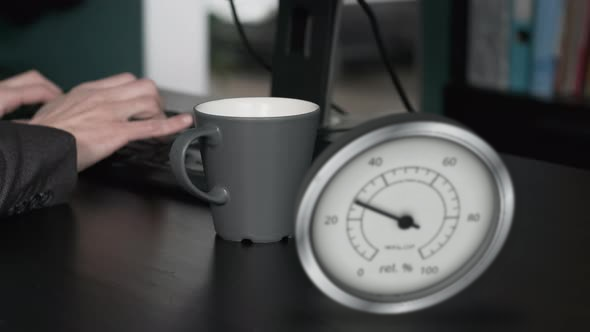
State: 28 %
